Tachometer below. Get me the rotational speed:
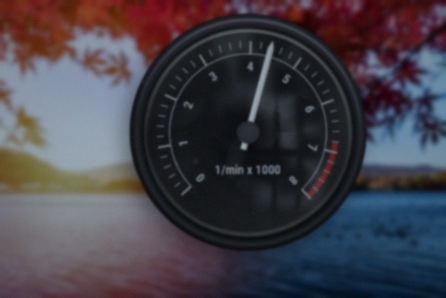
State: 4400 rpm
